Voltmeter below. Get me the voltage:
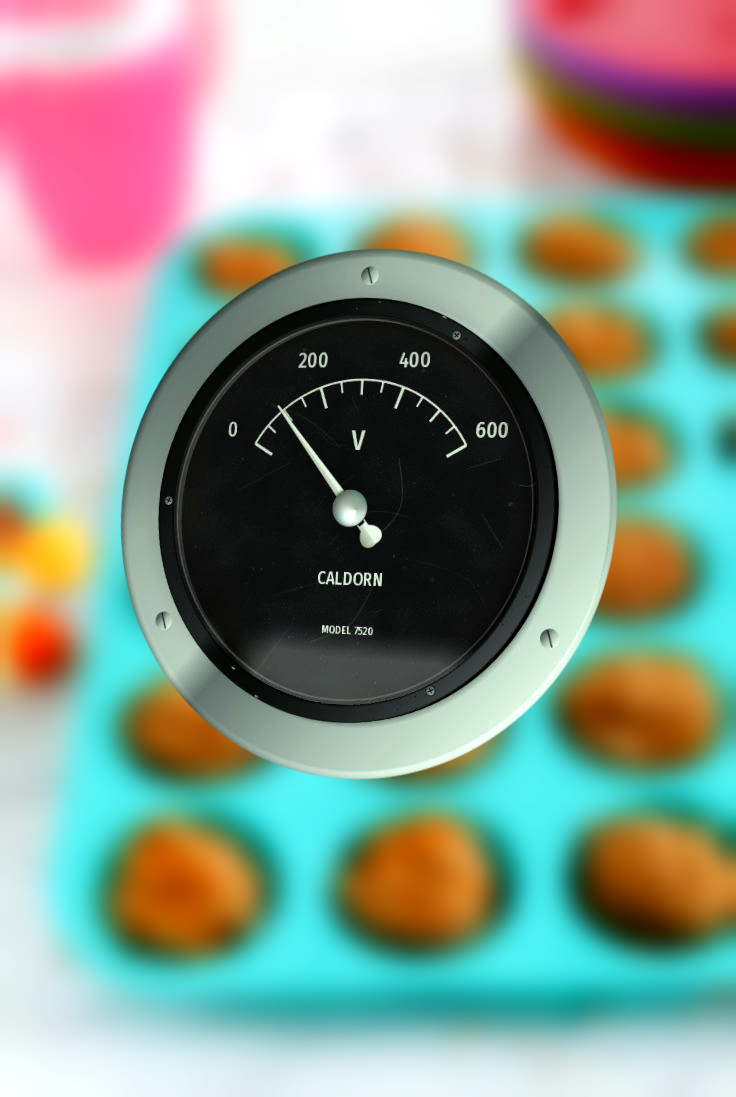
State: 100 V
